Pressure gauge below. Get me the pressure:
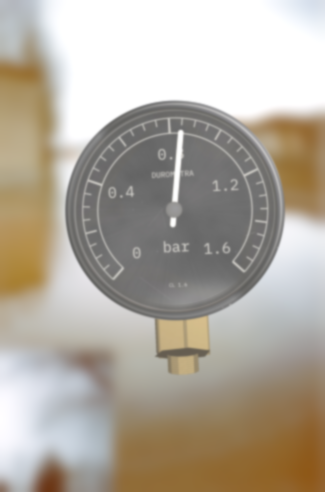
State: 0.85 bar
